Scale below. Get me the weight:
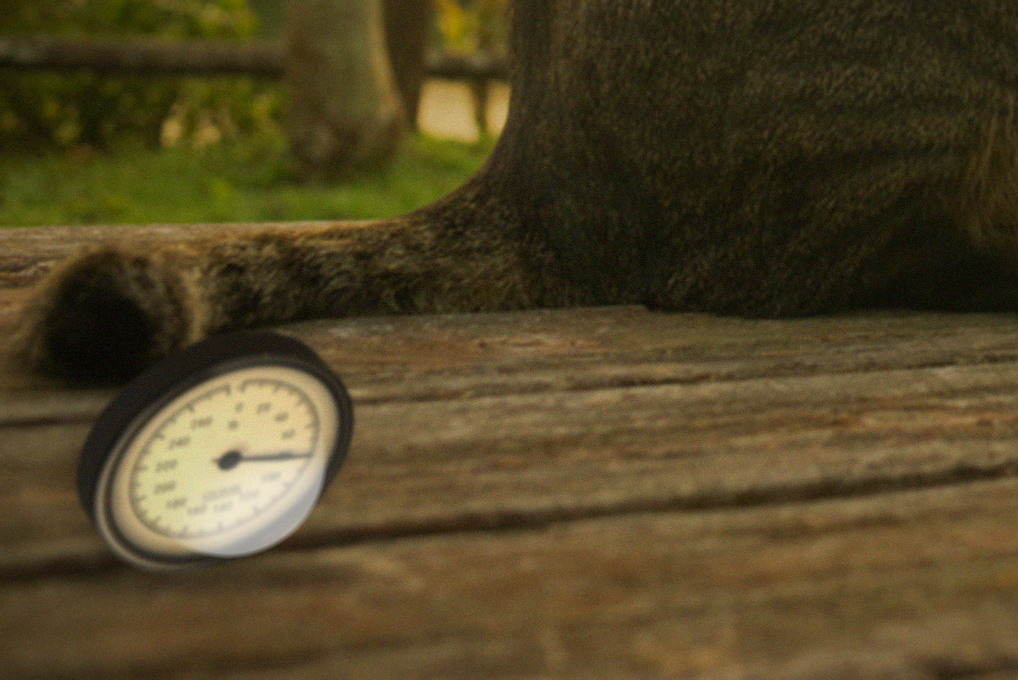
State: 80 lb
